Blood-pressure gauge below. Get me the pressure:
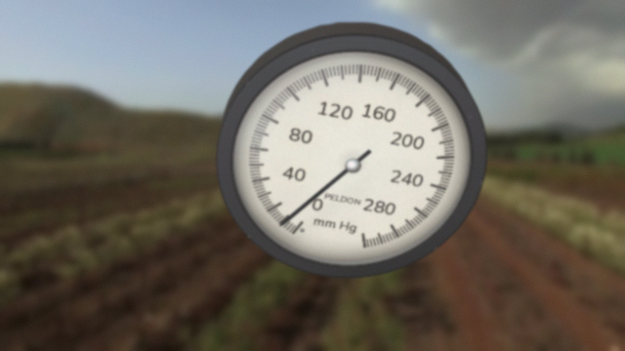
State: 10 mmHg
